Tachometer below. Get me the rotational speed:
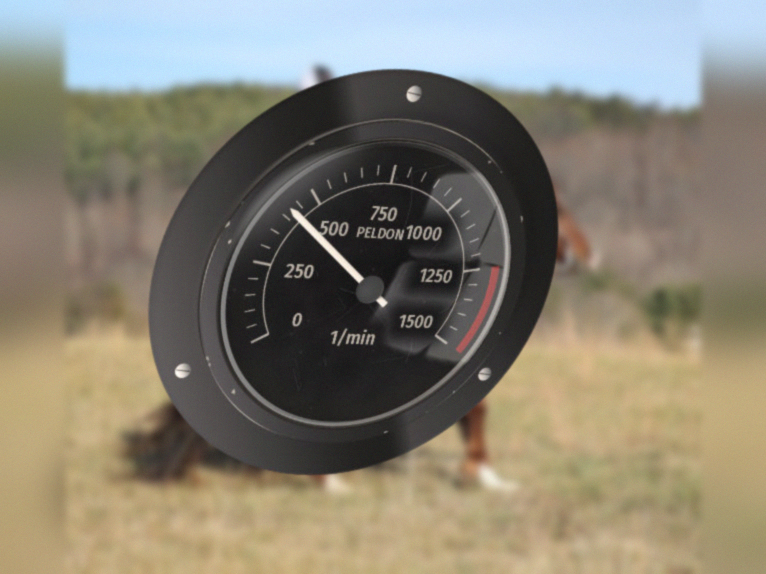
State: 425 rpm
